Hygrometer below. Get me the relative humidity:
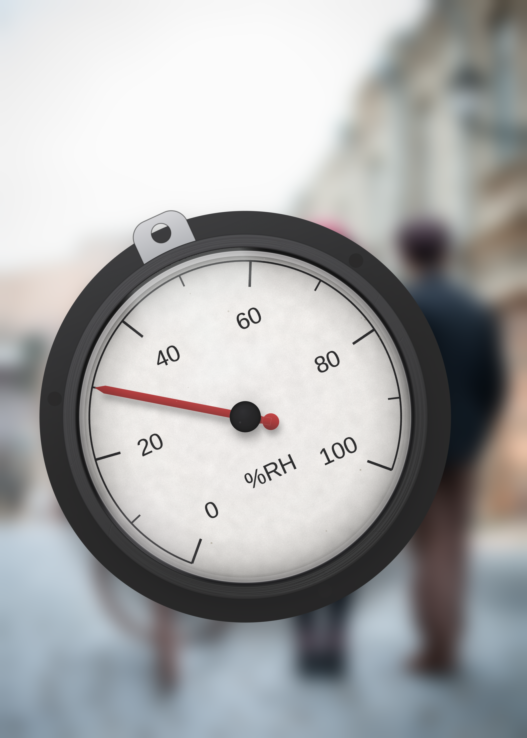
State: 30 %
